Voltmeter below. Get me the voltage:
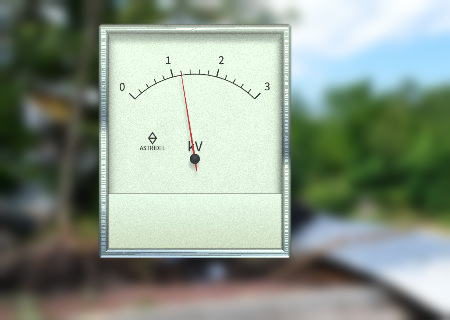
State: 1.2 kV
